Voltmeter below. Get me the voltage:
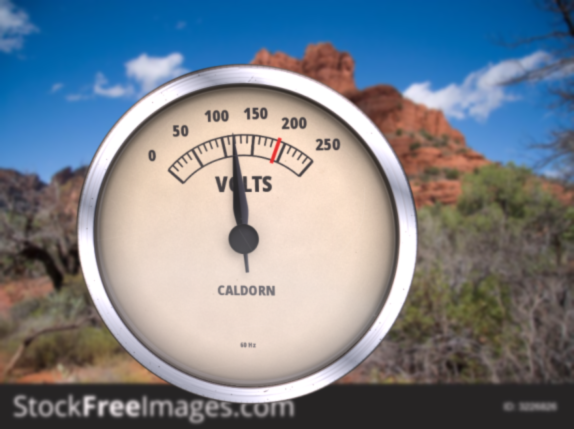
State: 120 V
